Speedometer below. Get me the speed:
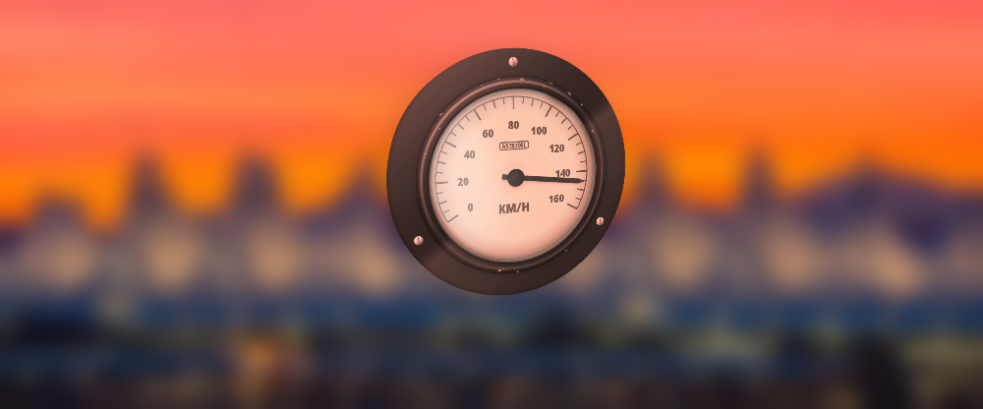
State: 145 km/h
